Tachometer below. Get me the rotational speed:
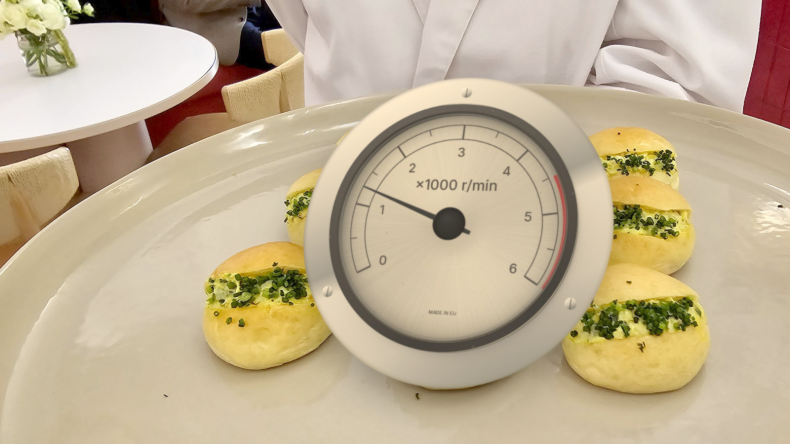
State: 1250 rpm
